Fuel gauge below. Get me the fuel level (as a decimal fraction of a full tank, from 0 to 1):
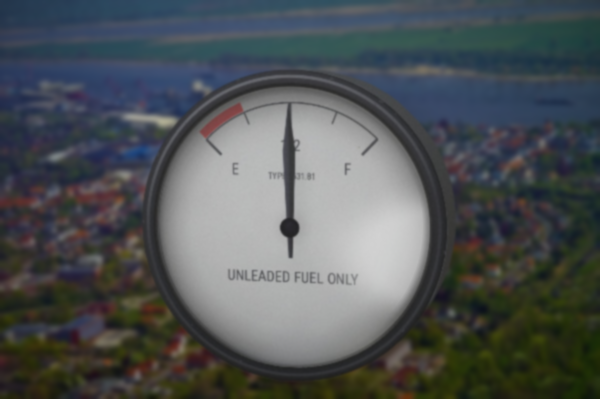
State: 0.5
